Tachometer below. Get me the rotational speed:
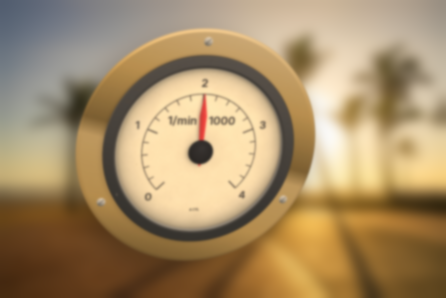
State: 2000 rpm
